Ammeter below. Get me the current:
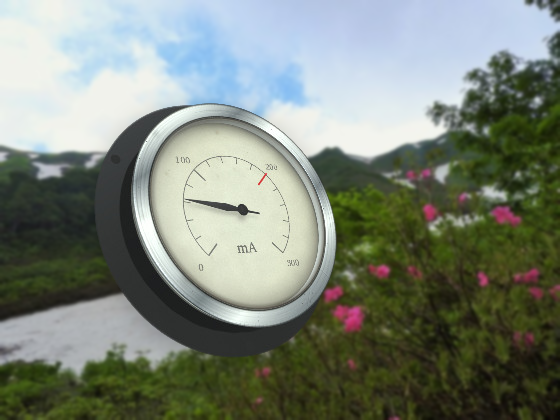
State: 60 mA
